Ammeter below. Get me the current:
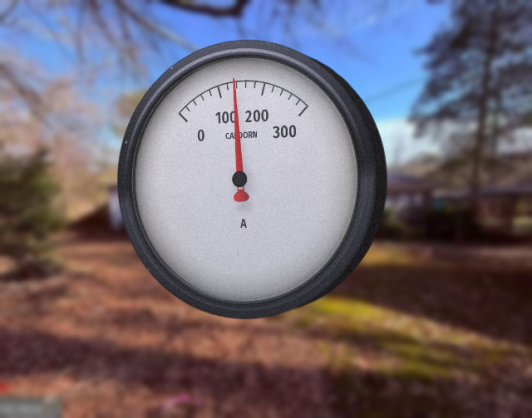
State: 140 A
